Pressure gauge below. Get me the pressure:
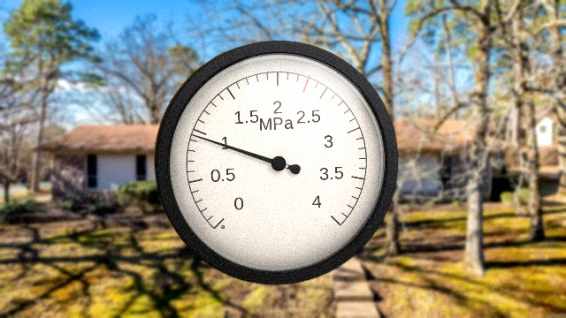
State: 0.95 MPa
